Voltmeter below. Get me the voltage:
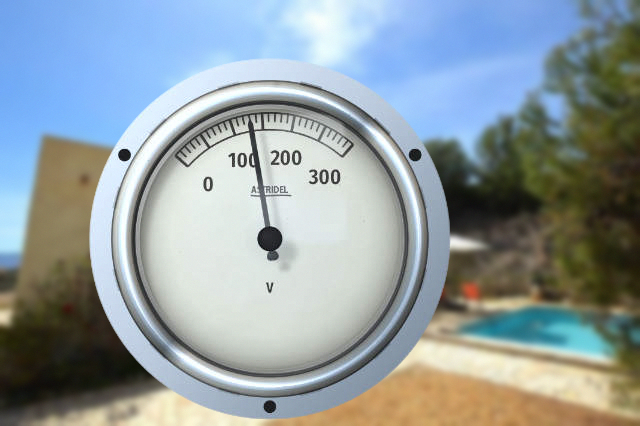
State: 130 V
